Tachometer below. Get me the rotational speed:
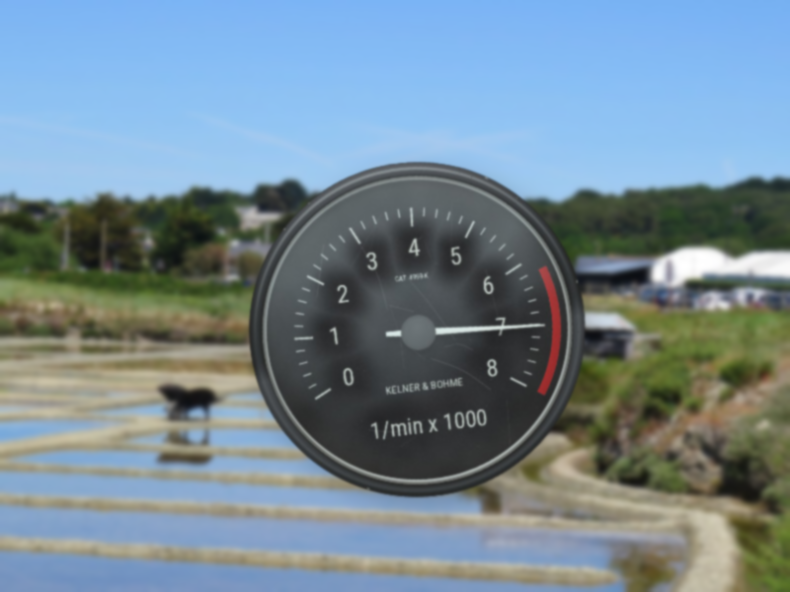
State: 7000 rpm
